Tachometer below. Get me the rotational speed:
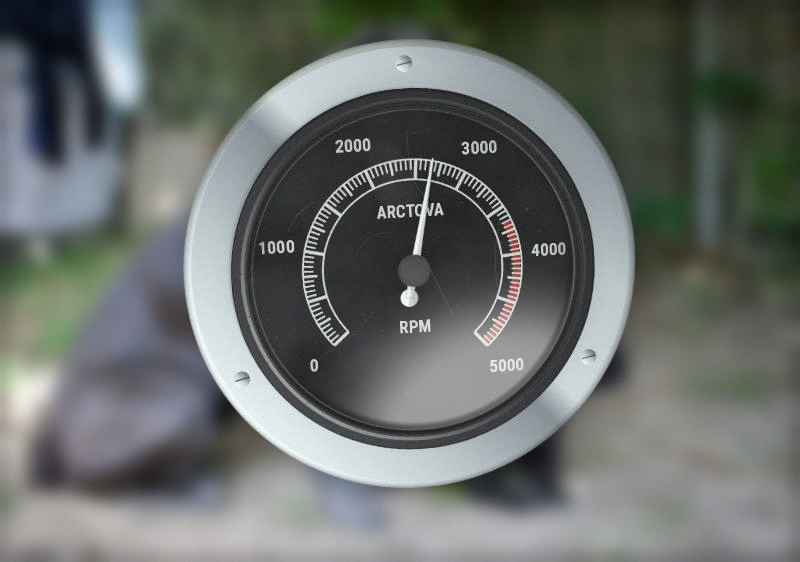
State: 2650 rpm
